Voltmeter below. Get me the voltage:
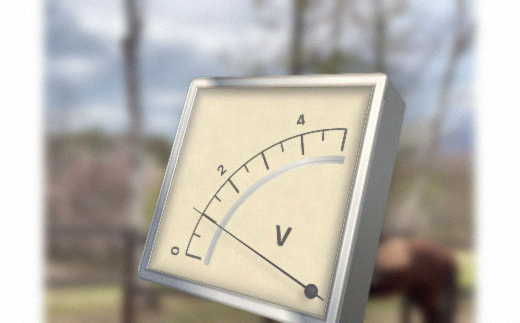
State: 1 V
